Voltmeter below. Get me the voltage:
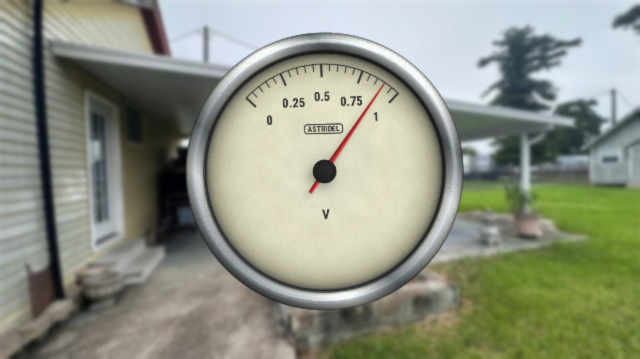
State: 0.9 V
